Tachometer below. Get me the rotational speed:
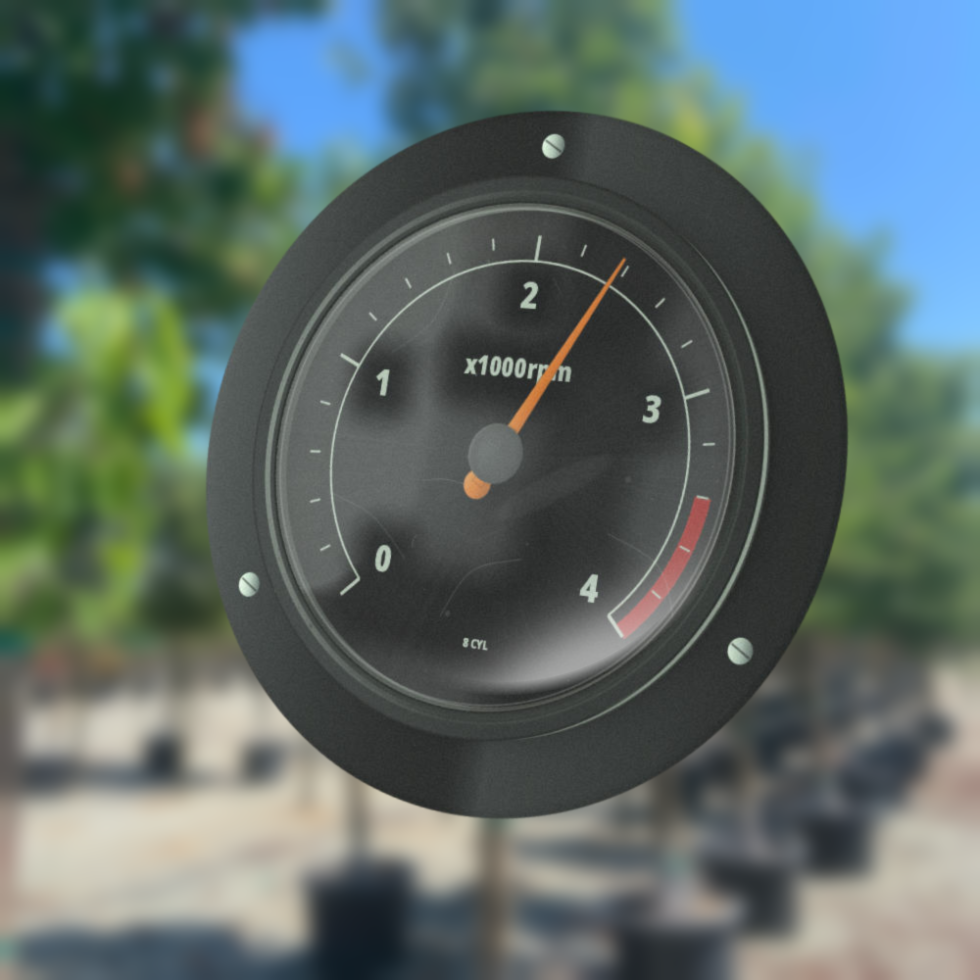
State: 2400 rpm
